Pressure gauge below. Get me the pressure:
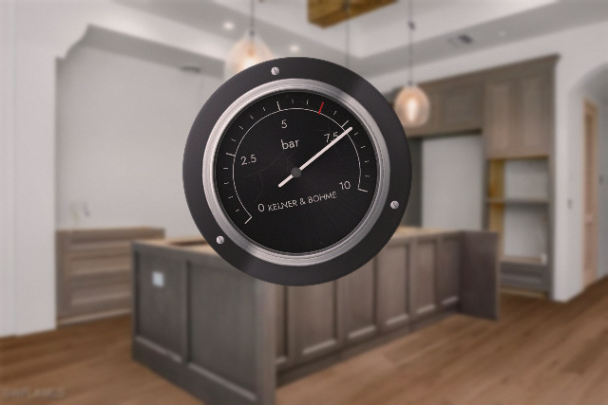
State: 7.75 bar
